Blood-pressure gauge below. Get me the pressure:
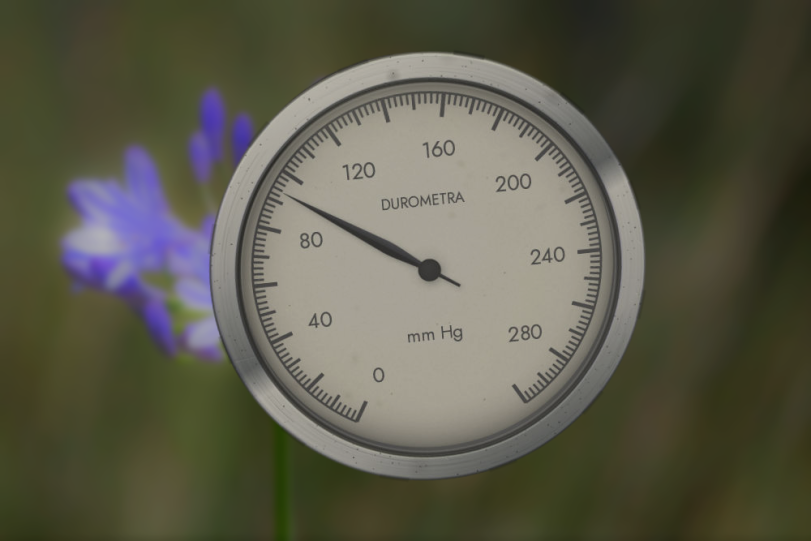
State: 94 mmHg
